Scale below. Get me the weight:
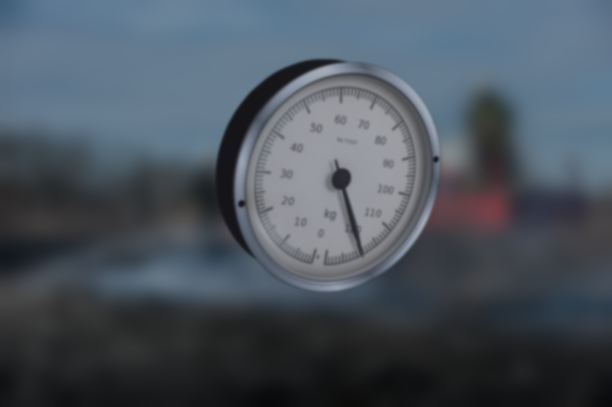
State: 120 kg
